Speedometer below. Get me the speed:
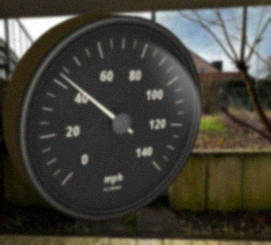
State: 42.5 mph
